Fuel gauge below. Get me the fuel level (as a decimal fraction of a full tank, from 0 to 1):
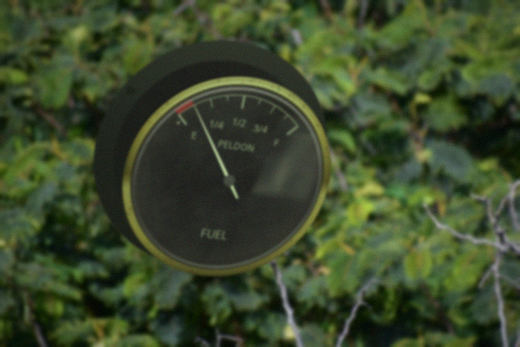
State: 0.125
